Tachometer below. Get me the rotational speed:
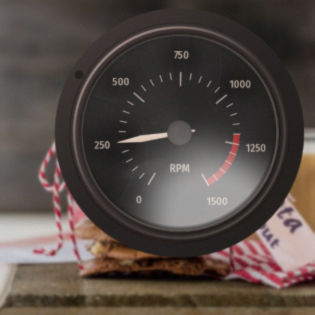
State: 250 rpm
